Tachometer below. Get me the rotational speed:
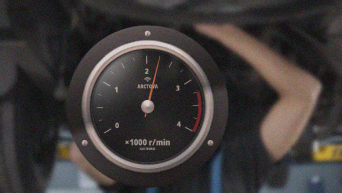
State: 2250 rpm
